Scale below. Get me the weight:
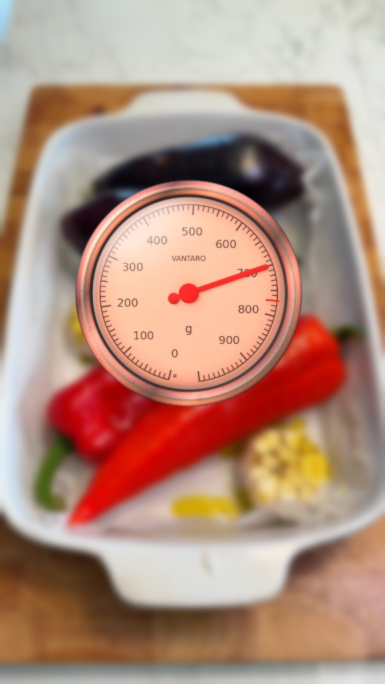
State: 700 g
